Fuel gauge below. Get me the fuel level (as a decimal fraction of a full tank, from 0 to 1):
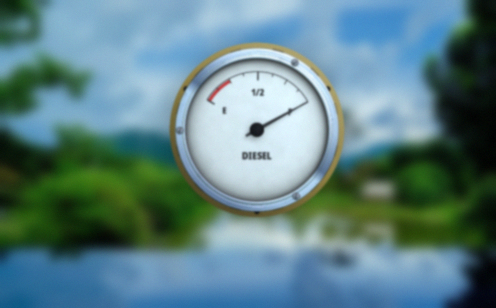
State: 1
